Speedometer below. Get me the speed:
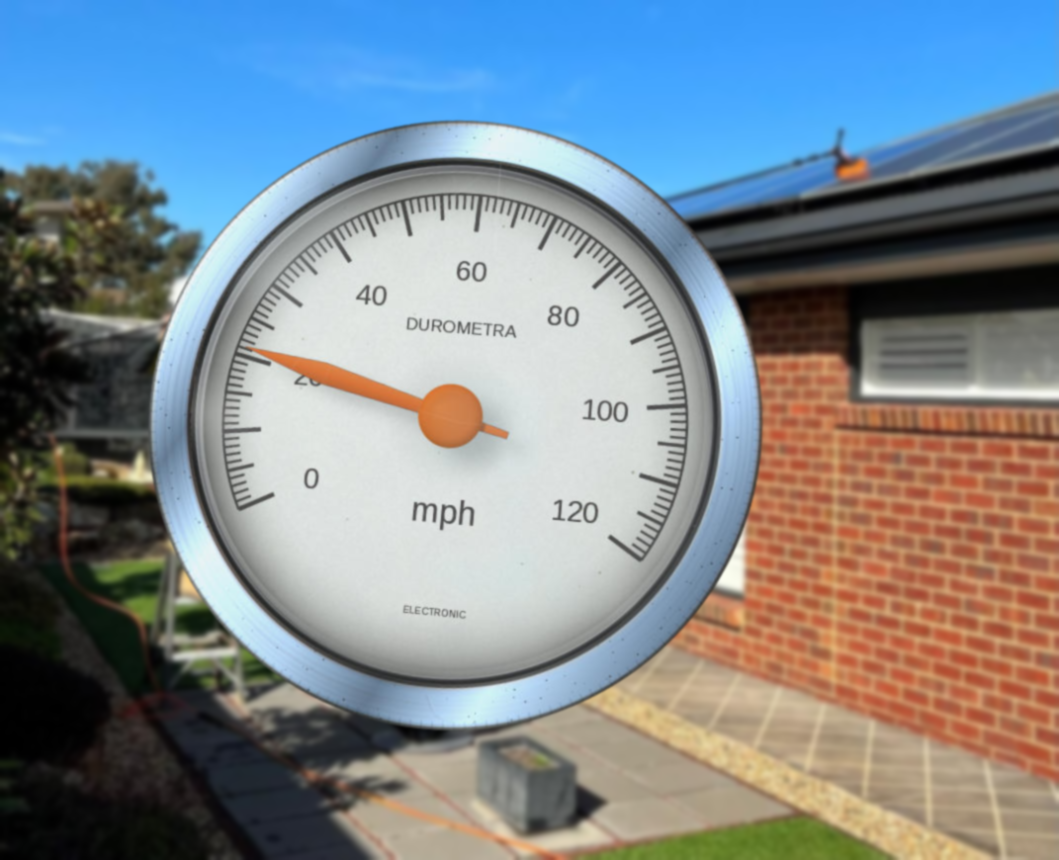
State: 21 mph
